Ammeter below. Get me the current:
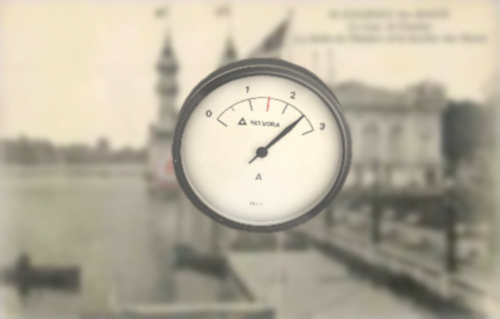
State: 2.5 A
